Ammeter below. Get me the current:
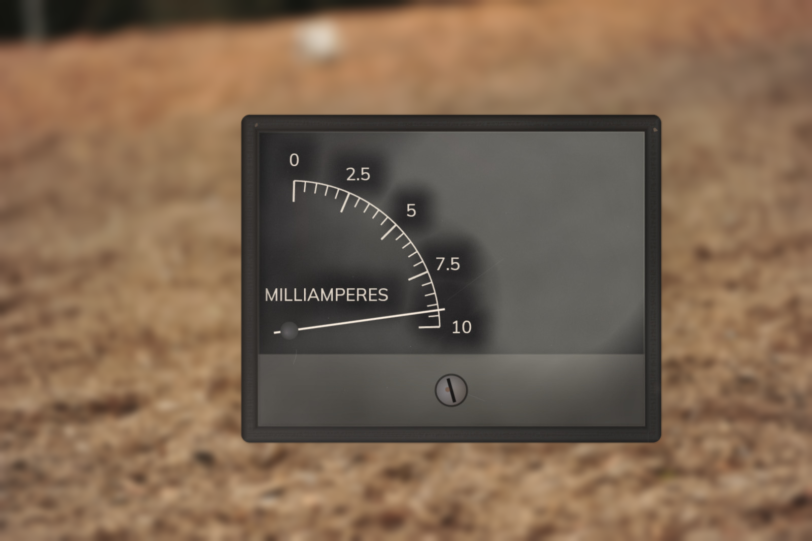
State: 9.25 mA
